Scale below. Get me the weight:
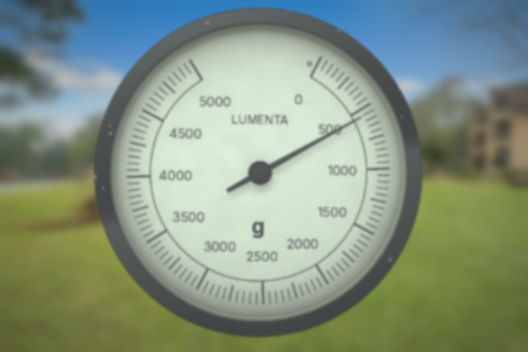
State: 550 g
